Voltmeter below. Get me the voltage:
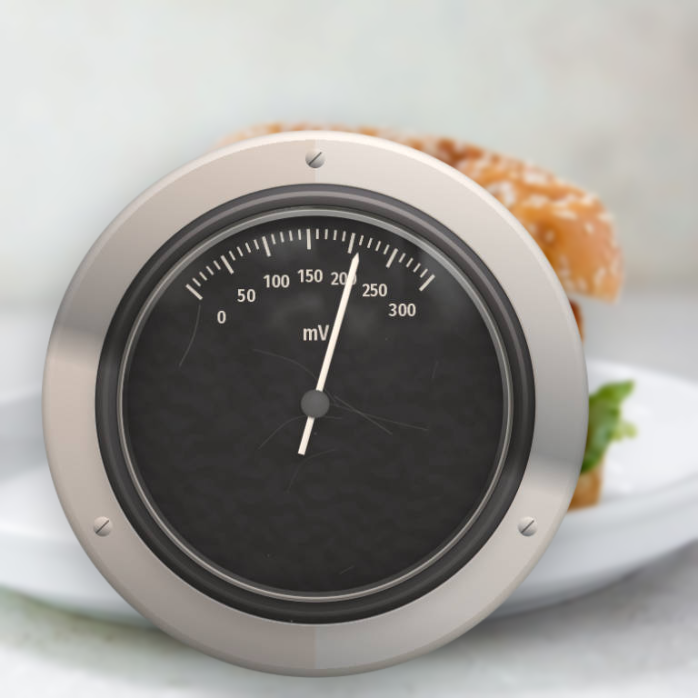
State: 210 mV
